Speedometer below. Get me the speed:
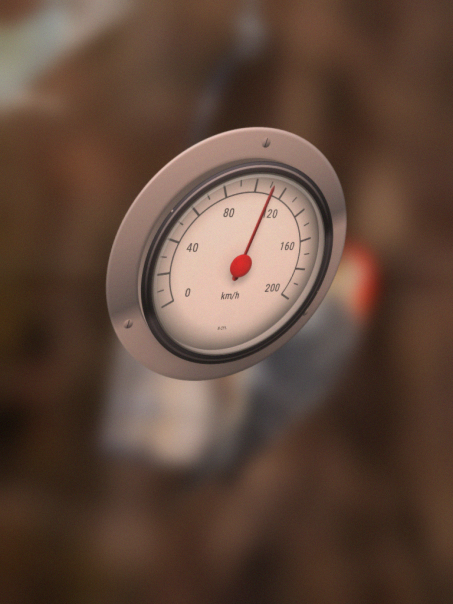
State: 110 km/h
